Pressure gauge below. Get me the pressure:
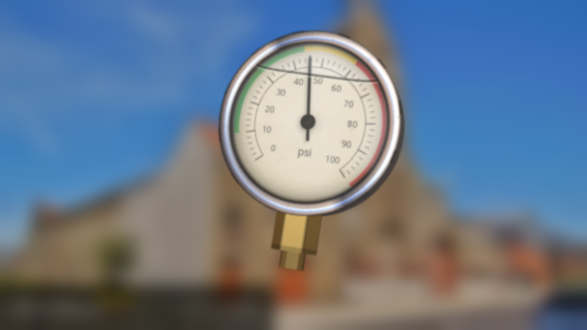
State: 46 psi
